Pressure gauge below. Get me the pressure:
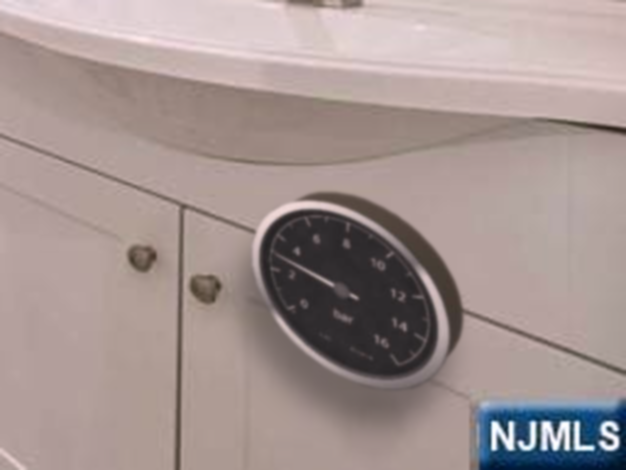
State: 3 bar
